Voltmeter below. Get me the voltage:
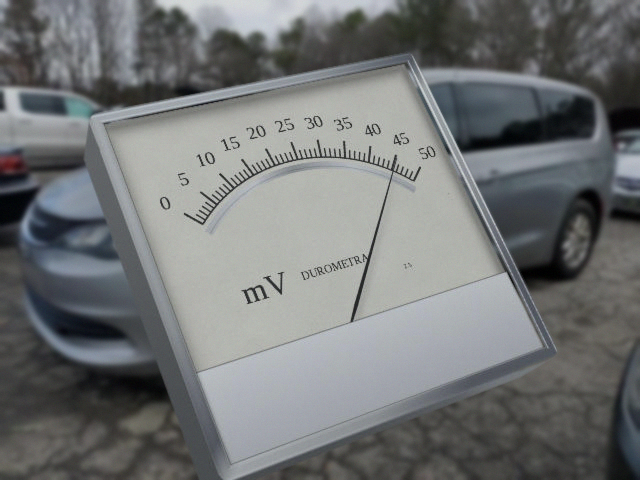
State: 45 mV
